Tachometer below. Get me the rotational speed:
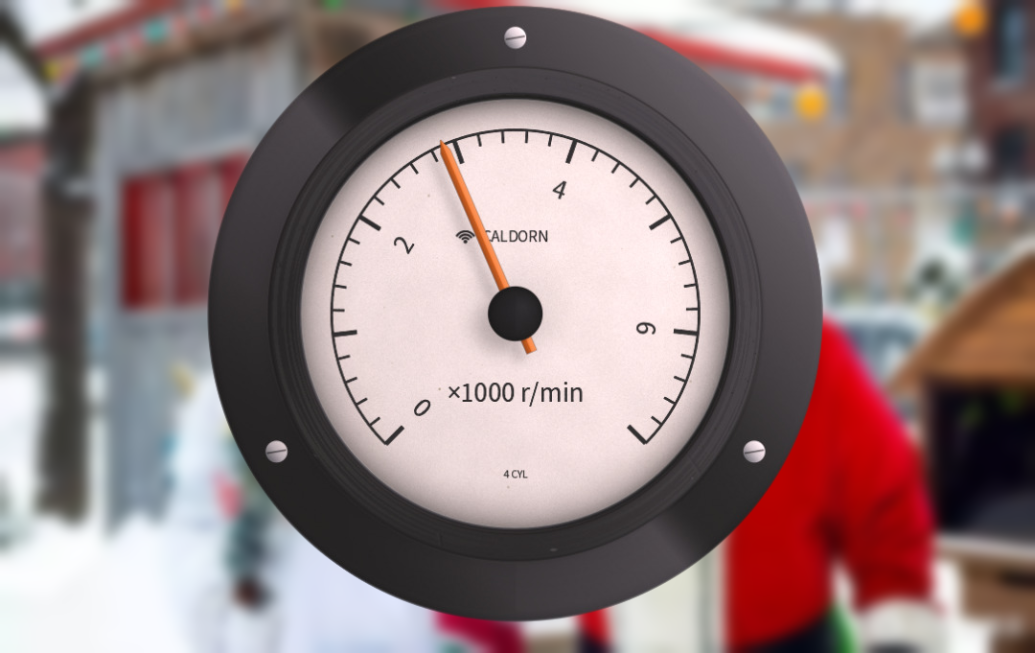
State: 2900 rpm
